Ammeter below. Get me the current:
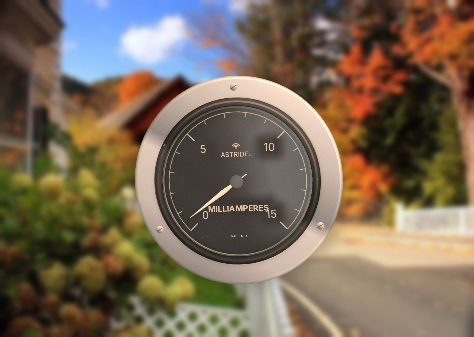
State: 0.5 mA
